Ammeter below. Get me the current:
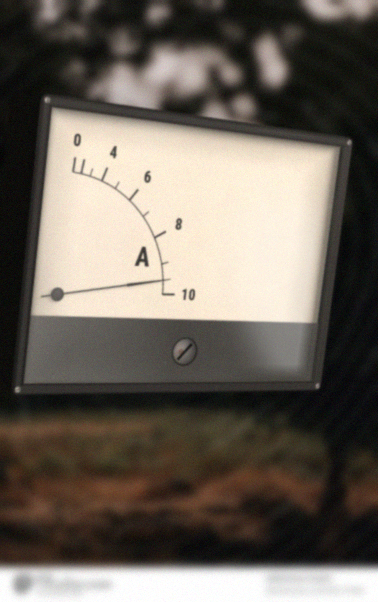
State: 9.5 A
